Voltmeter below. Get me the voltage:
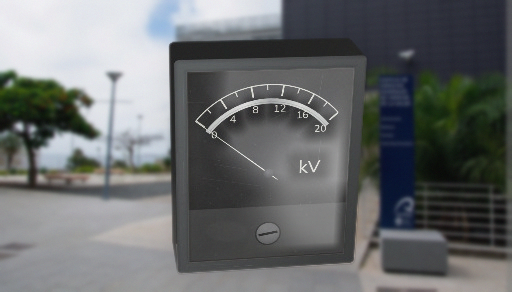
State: 0 kV
